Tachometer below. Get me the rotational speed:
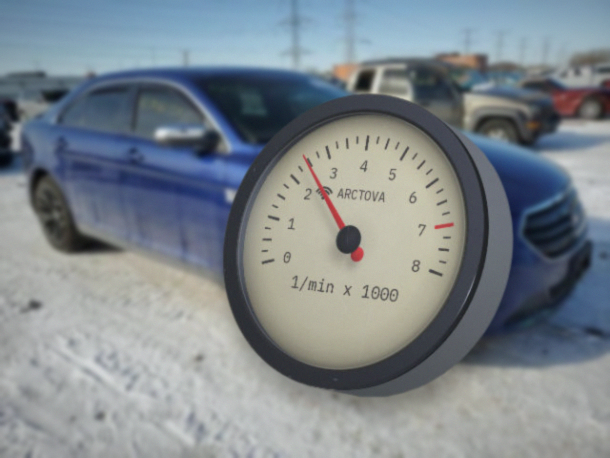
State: 2500 rpm
